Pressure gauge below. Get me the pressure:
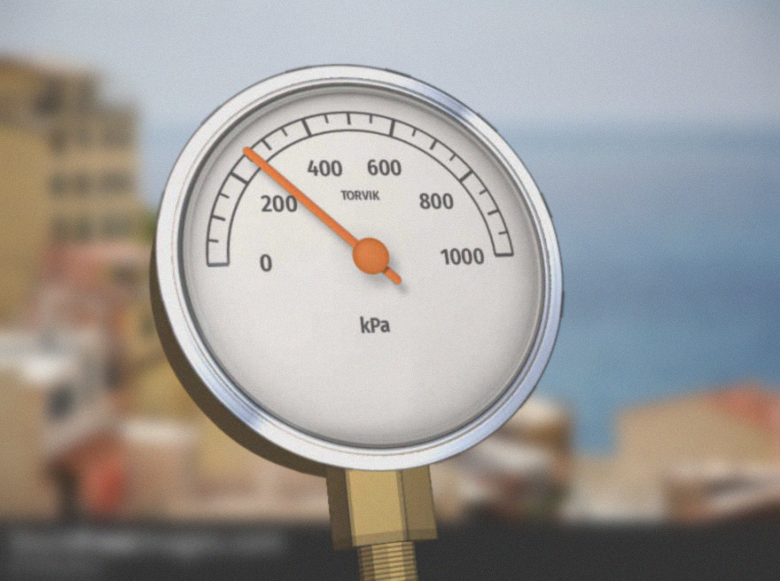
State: 250 kPa
